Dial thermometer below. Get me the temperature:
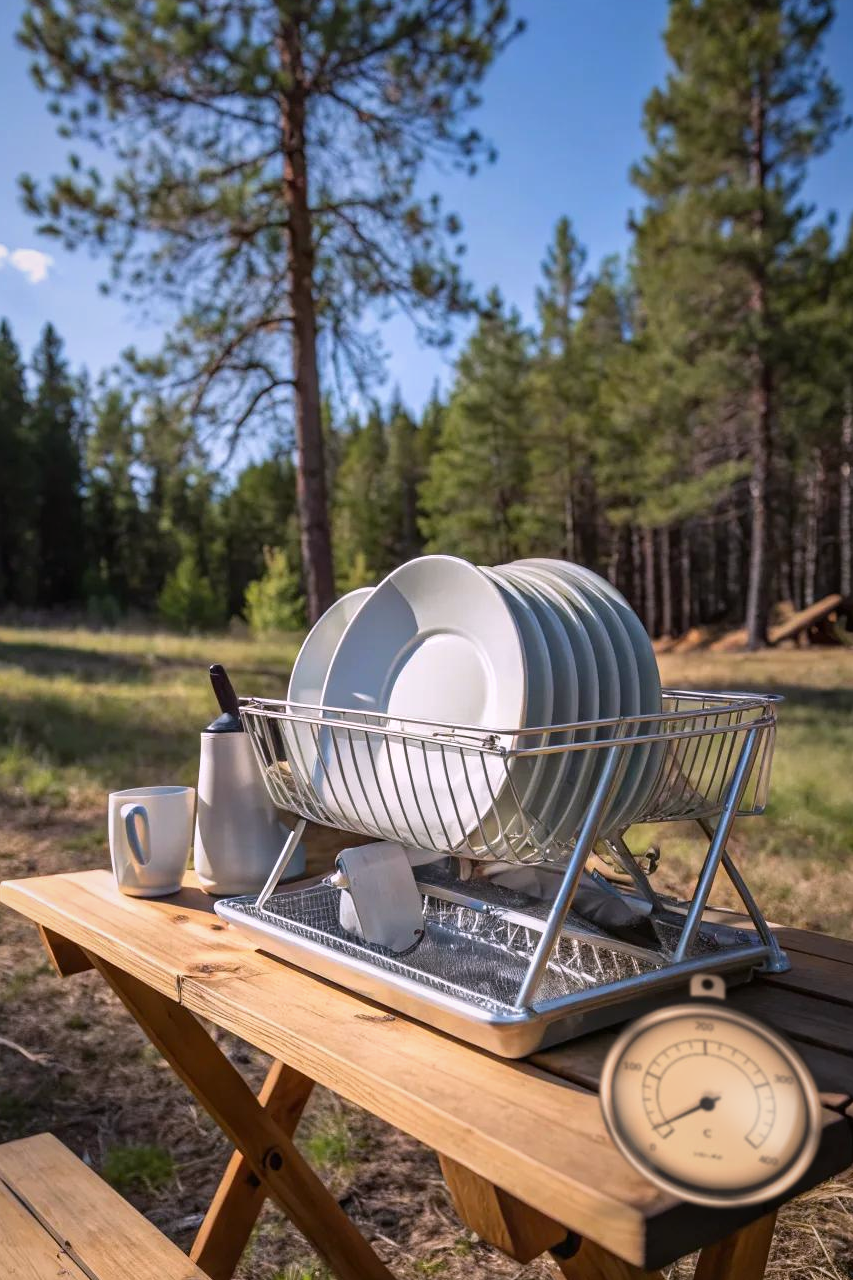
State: 20 °C
